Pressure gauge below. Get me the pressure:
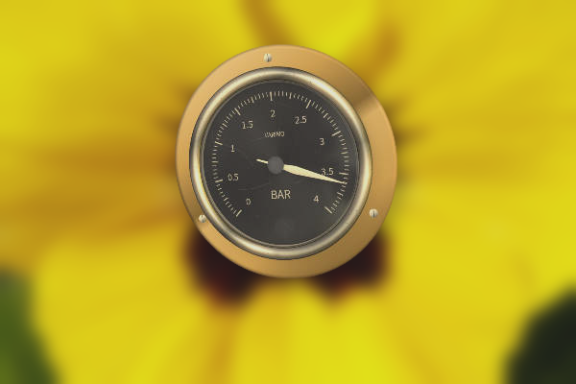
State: 3.6 bar
